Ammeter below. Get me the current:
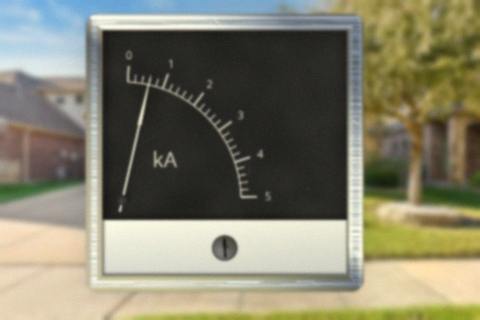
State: 0.6 kA
